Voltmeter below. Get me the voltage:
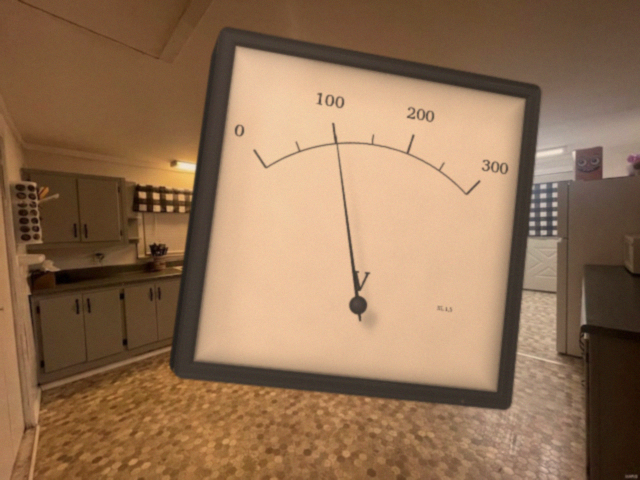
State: 100 V
